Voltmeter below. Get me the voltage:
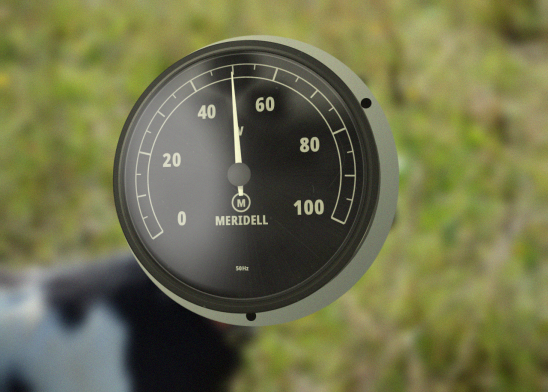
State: 50 V
